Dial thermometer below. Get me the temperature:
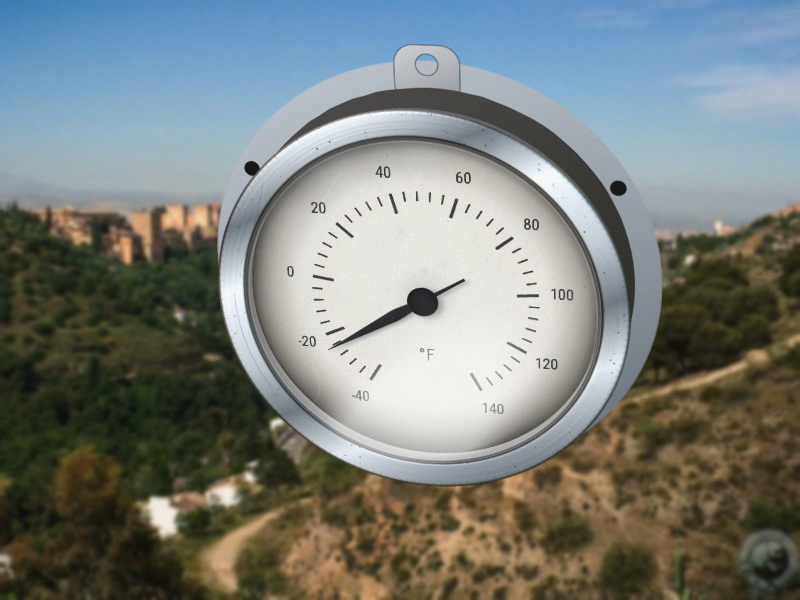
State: -24 °F
